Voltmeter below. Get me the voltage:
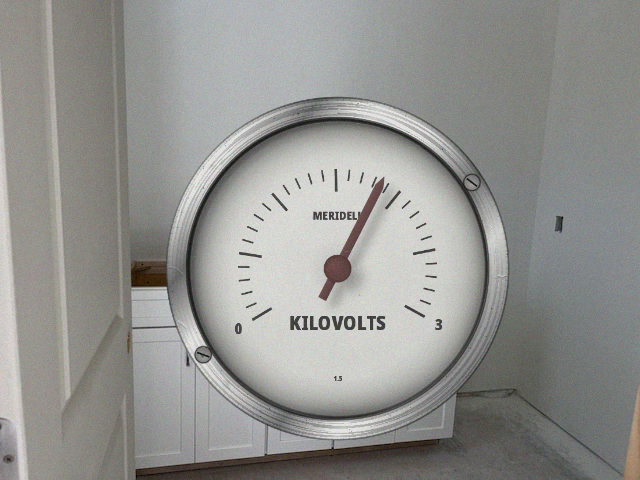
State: 1.85 kV
